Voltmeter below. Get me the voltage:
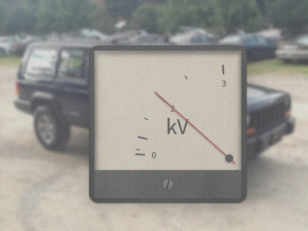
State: 2 kV
